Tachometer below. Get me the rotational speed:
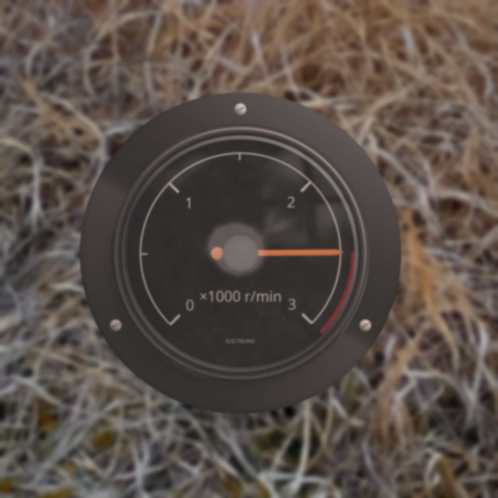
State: 2500 rpm
